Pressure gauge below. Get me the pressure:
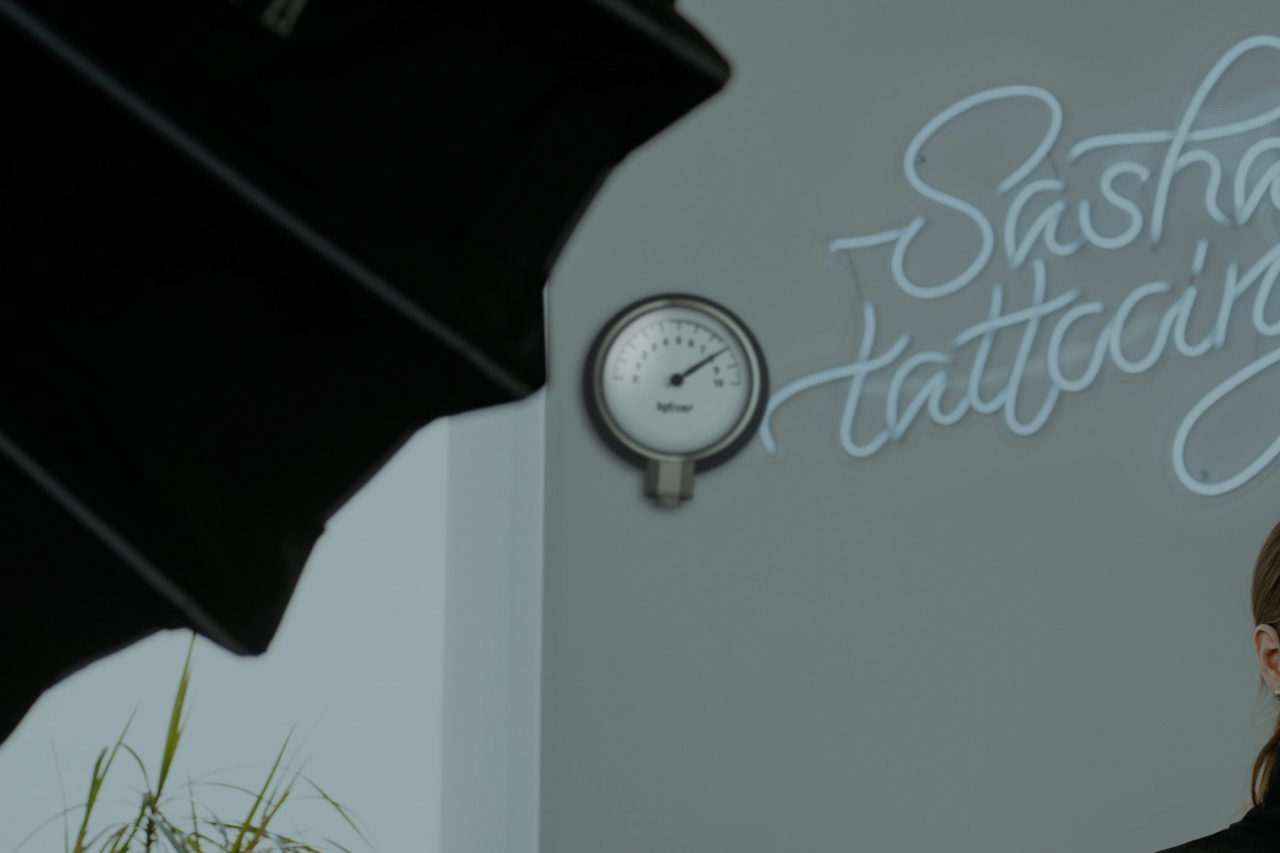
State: 8 kg/cm²
